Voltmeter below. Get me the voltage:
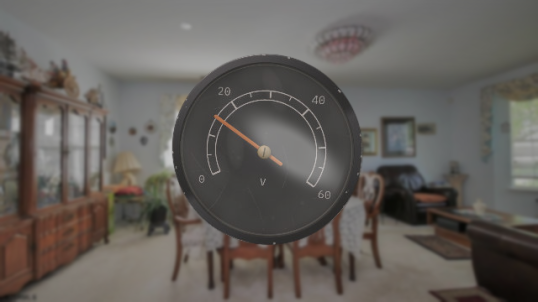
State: 15 V
